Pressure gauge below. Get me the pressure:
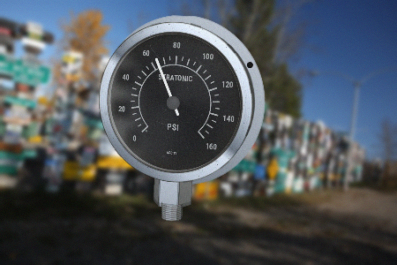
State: 65 psi
